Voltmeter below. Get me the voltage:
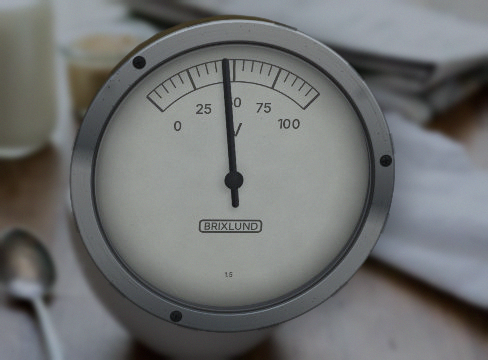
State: 45 V
